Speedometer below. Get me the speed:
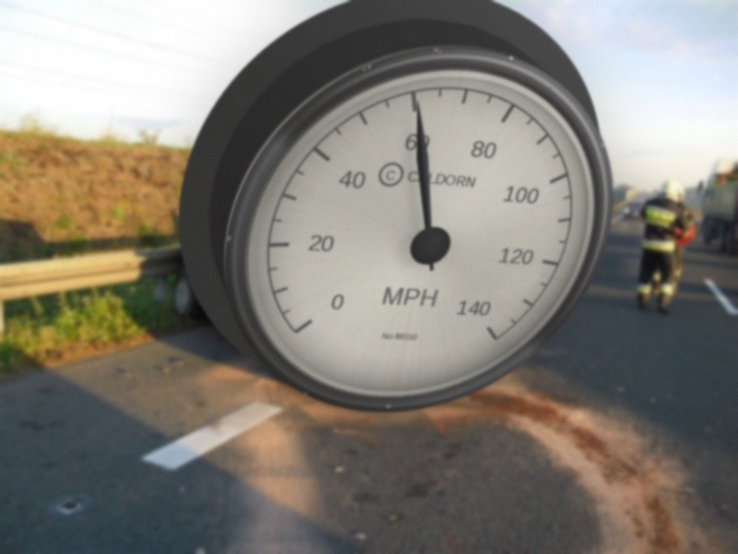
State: 60 mph
